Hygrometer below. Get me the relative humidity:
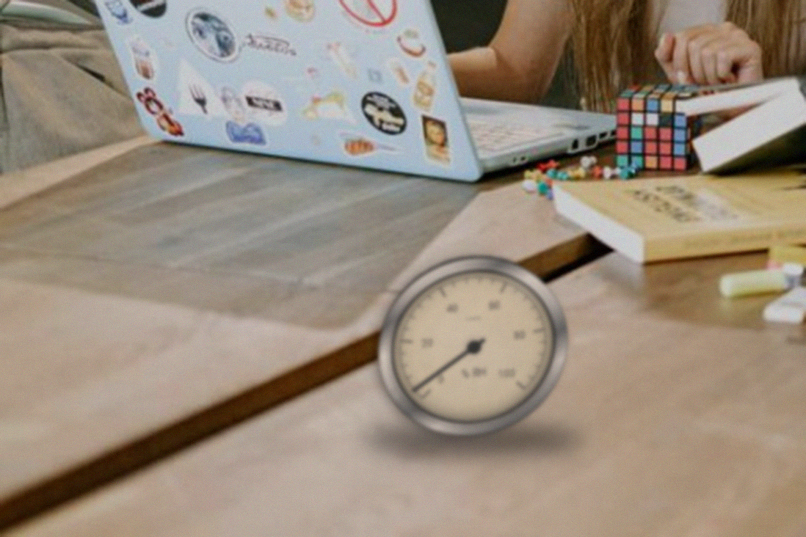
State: 4 %
